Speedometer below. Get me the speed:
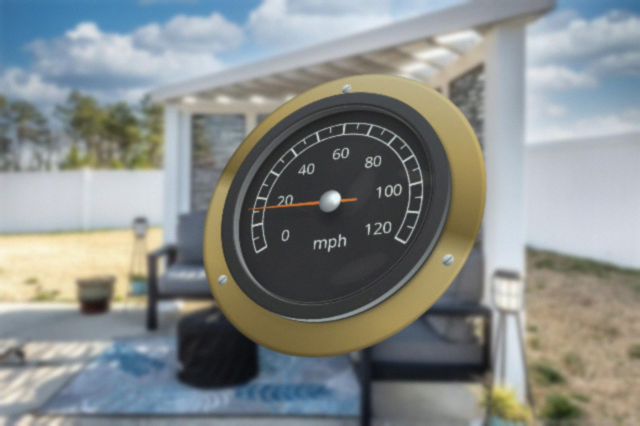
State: 15 mph
